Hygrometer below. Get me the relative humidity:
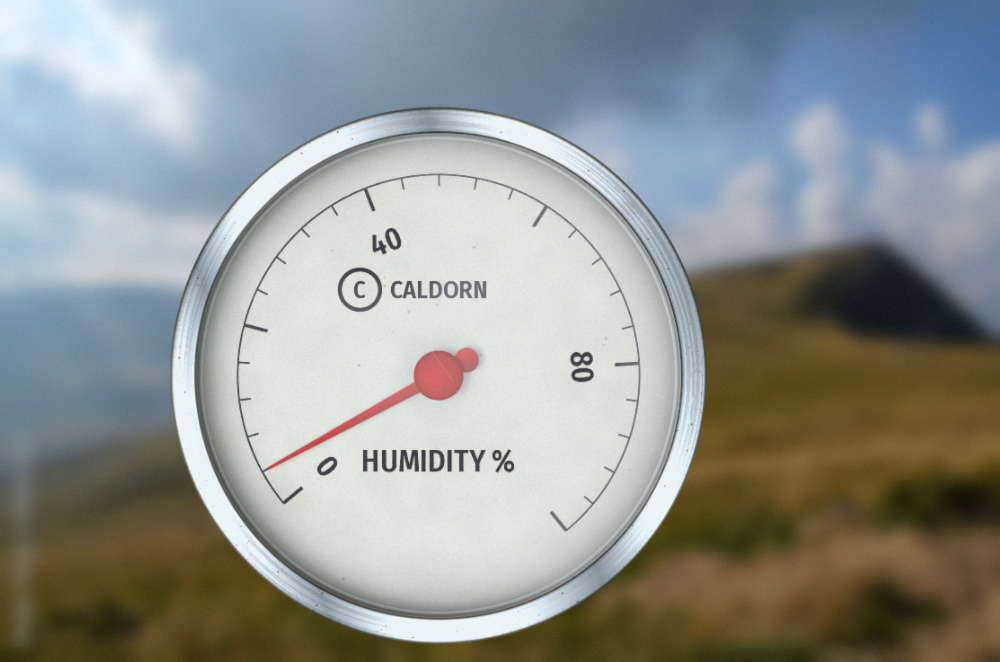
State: 4 %
